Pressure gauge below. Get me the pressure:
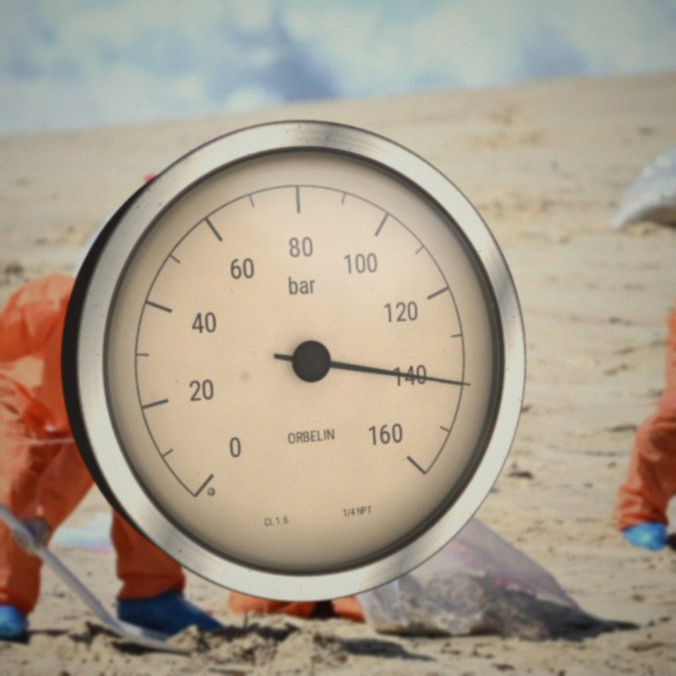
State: 140 bar
